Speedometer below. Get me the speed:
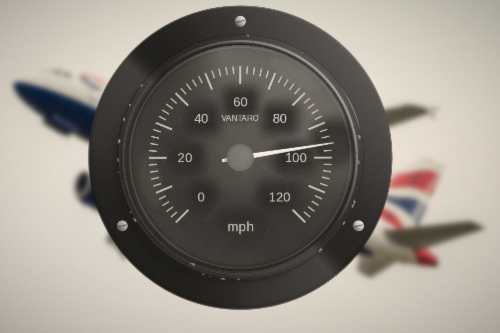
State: 96 mph
